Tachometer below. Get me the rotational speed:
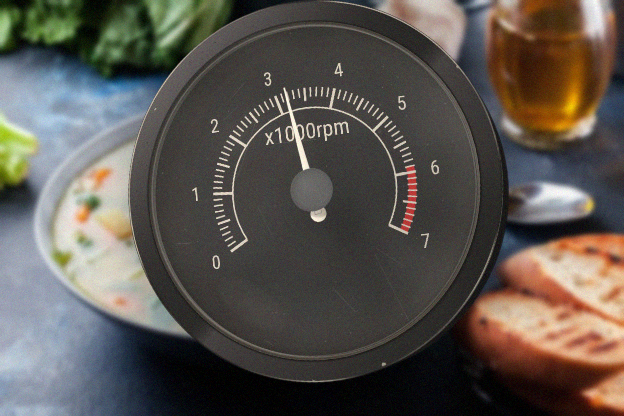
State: 3200 rpm
